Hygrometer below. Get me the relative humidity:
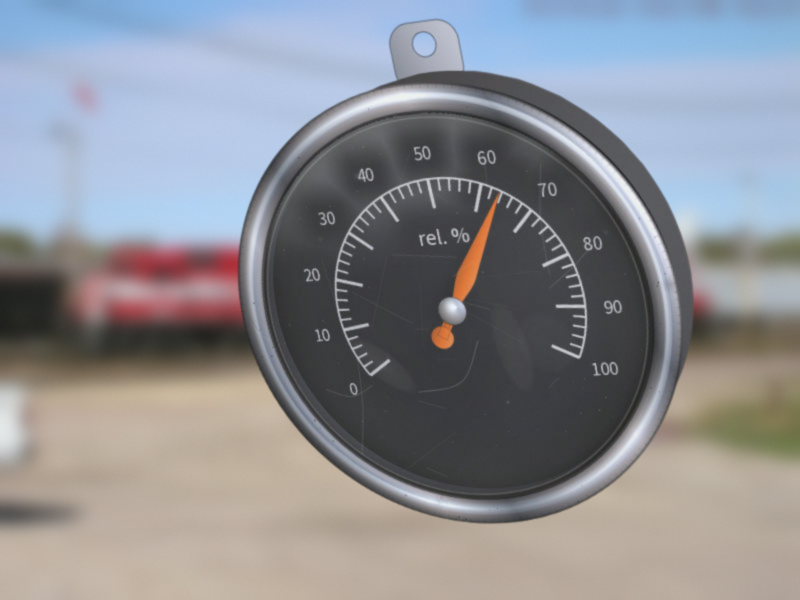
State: 64 %
